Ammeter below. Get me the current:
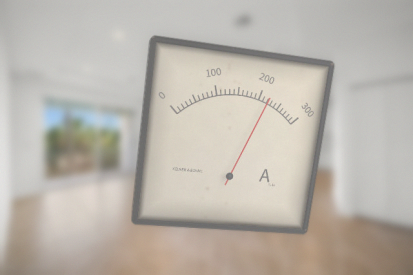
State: 220 A
